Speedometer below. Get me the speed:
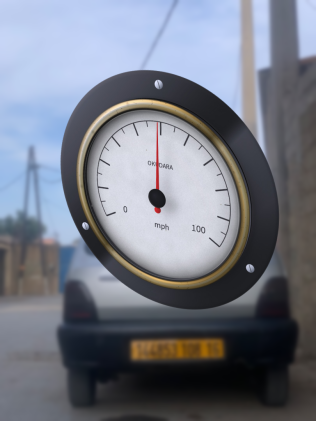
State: 50 mph
